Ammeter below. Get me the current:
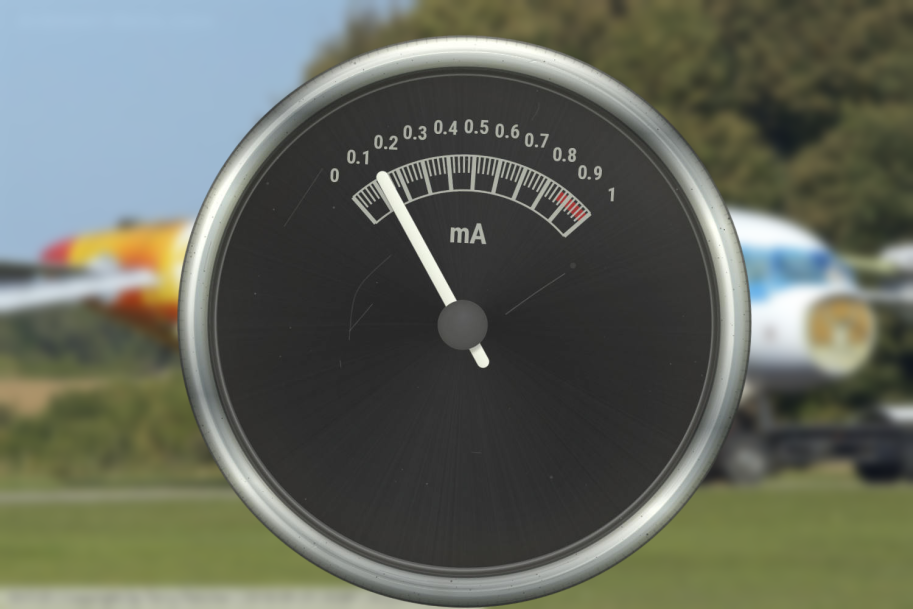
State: 0.14 mA
